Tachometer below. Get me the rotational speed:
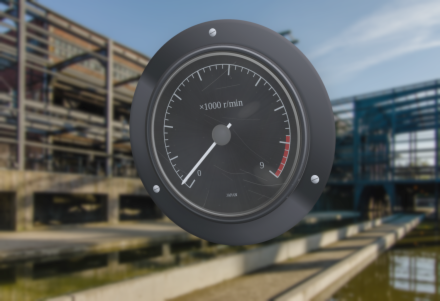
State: 200 rpm
